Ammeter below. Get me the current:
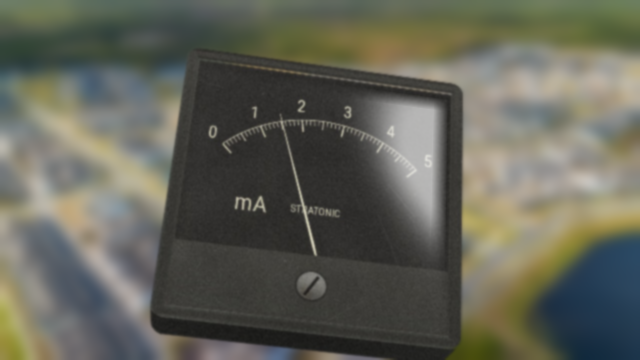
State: 1.5 mA
